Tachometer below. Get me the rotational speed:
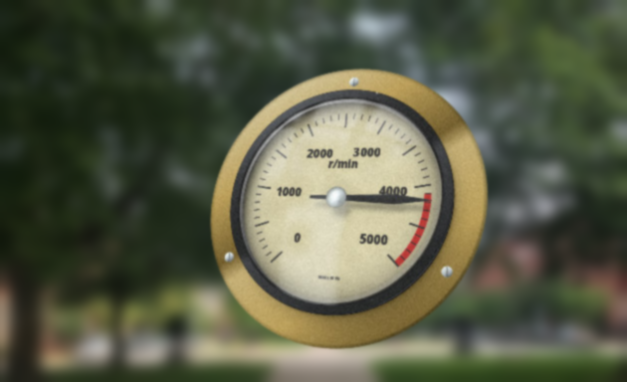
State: 4200 rpm
